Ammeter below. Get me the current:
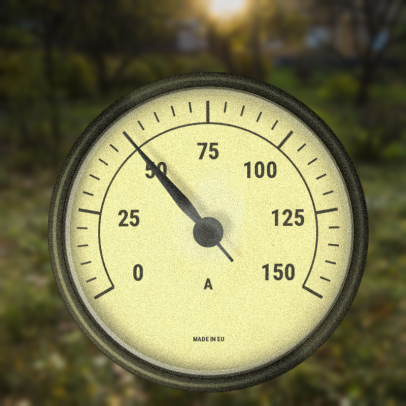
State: 50 A
